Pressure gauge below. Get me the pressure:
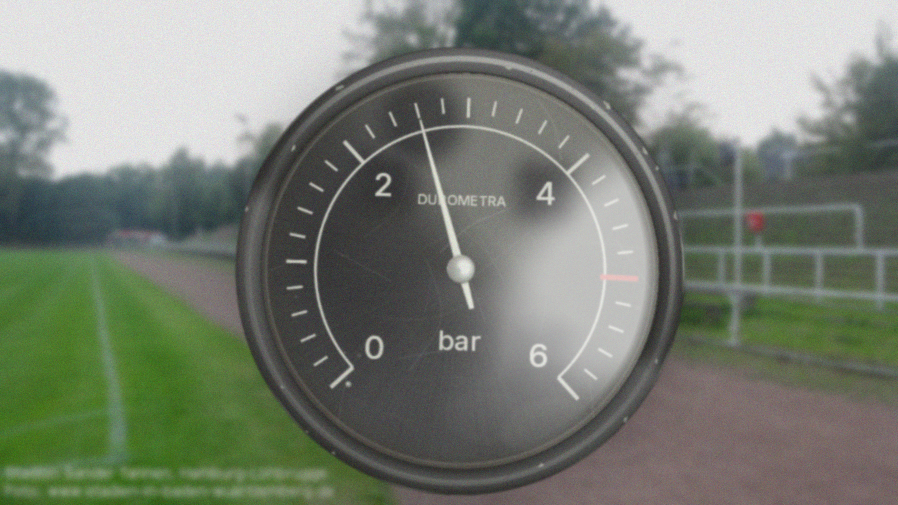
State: 2.6 bar
